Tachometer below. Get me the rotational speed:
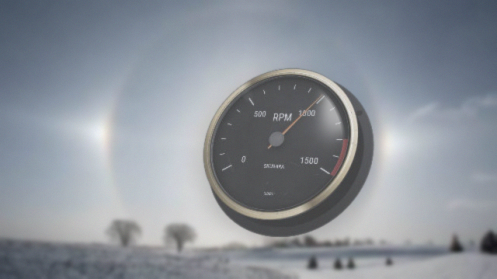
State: 1000 rpm
